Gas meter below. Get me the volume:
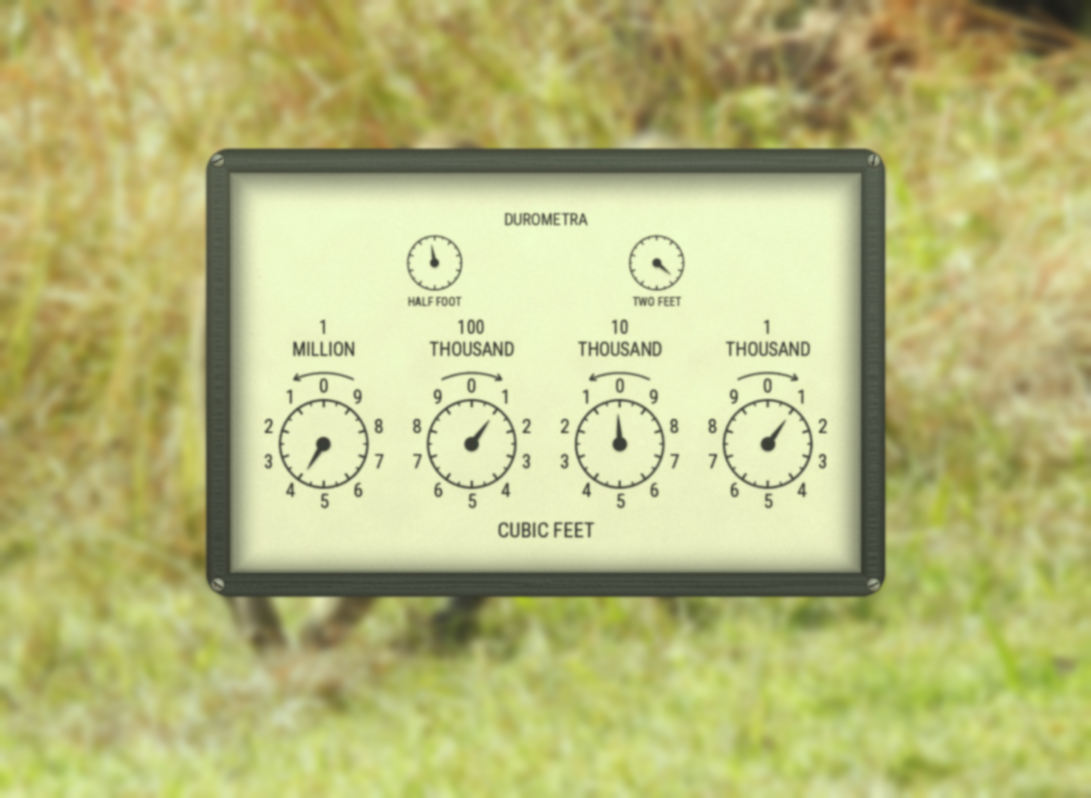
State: 410100 ft³
